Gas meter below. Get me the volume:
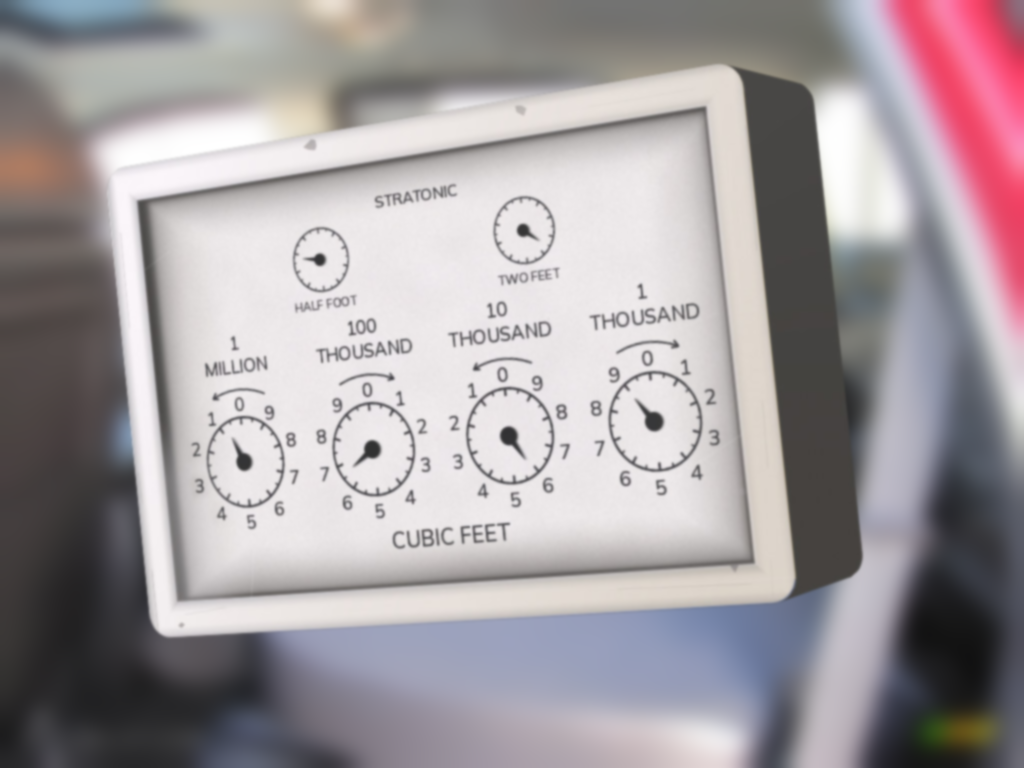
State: 65900 ft³
